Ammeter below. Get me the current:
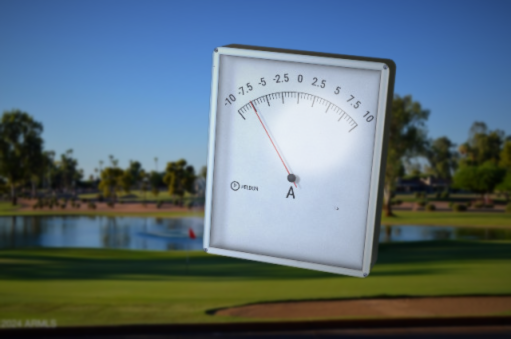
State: -7.5 A
